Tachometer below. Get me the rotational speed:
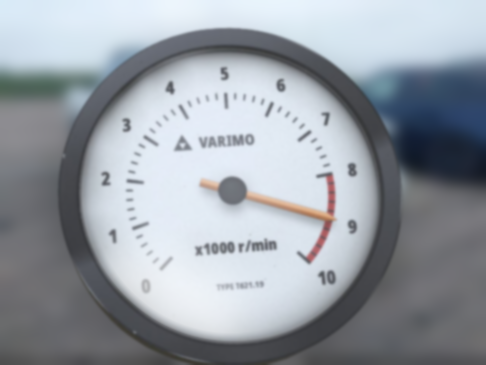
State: 9000 rpm
